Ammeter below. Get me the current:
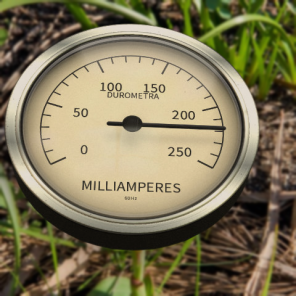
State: 220 mA
